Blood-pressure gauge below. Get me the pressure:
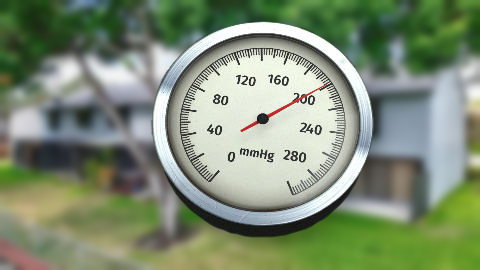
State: 200 mmHg
